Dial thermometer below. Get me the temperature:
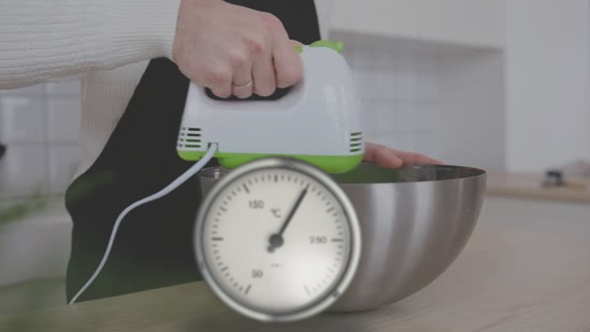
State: 200 °C
